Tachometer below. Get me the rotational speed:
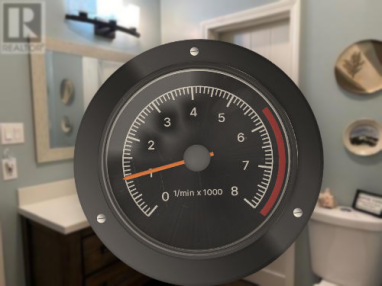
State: 1000 rpm
